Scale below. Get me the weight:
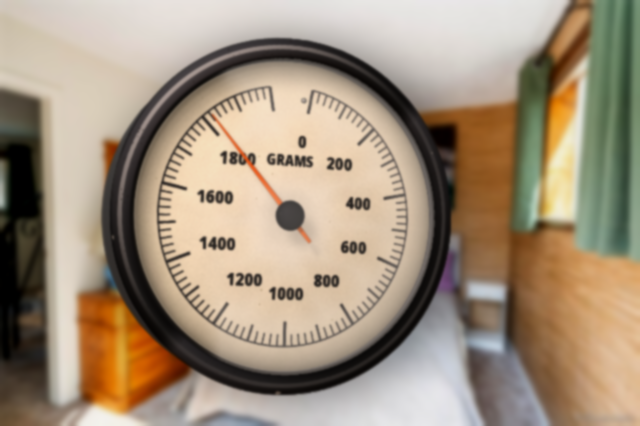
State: 1820 g
